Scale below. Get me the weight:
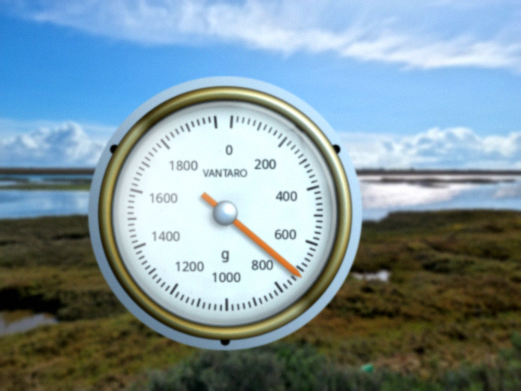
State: 720 g
